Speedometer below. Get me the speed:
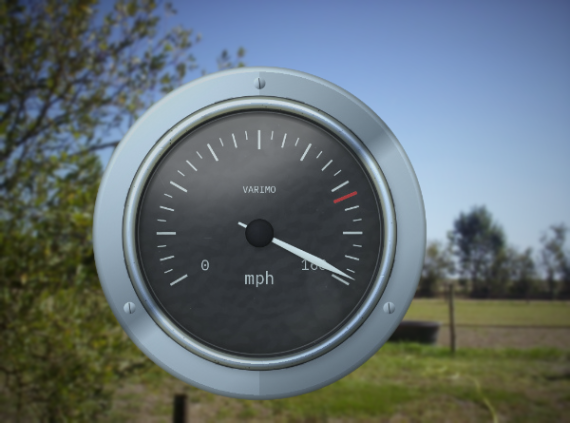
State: 157.5 mph
